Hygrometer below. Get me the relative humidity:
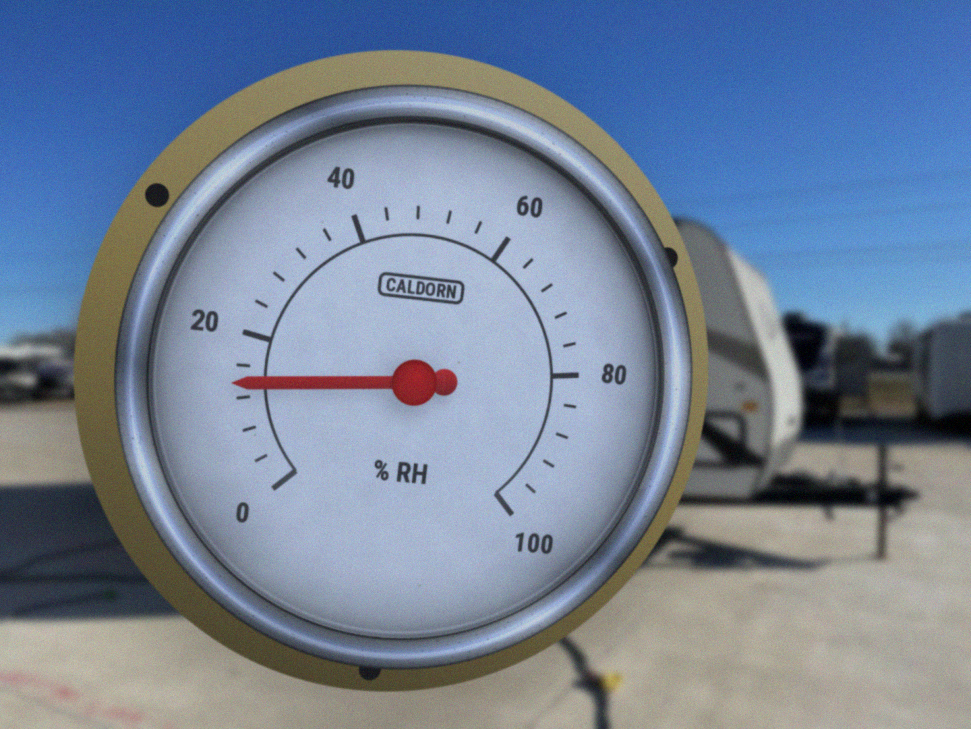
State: 14 %
